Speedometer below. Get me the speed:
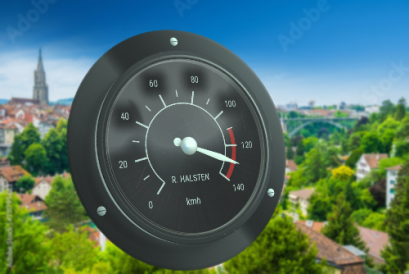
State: 130 km/h
